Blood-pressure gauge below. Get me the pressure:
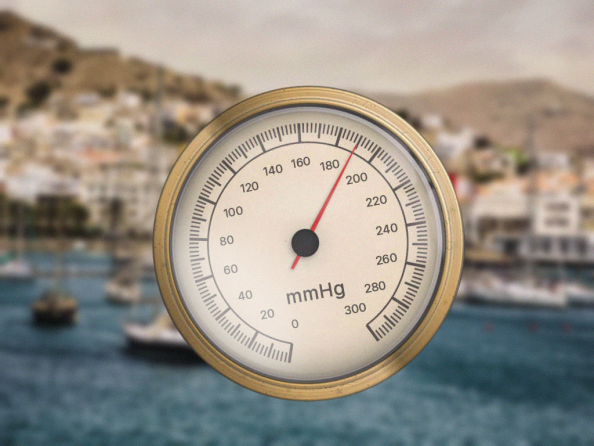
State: 190 mmHg
